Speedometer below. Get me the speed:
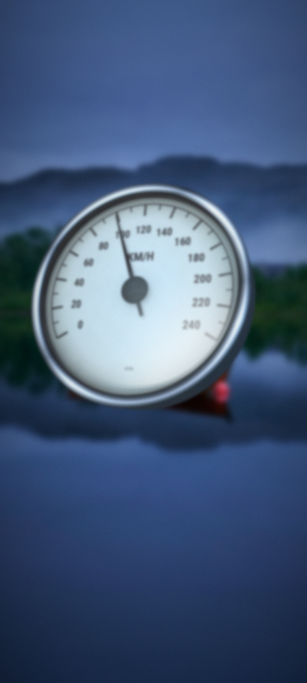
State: 100 km/h
